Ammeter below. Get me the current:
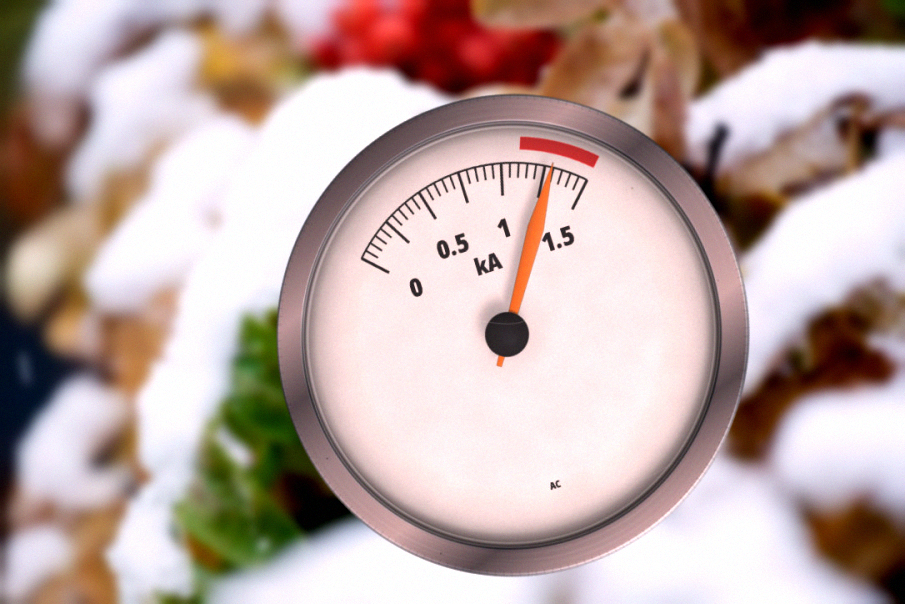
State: 1.3 kA
